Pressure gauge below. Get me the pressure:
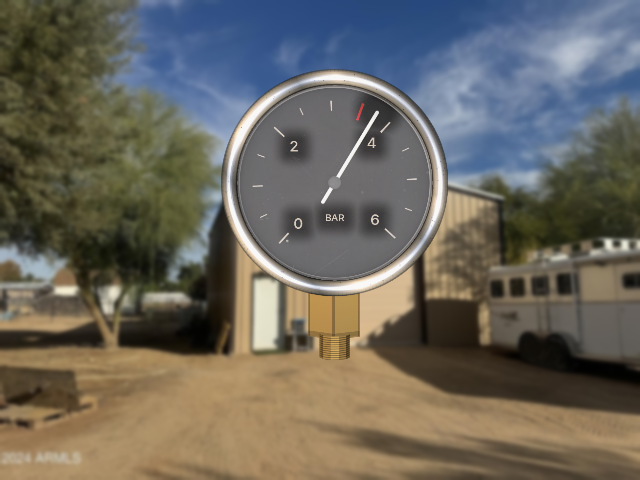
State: 3.75 bar
